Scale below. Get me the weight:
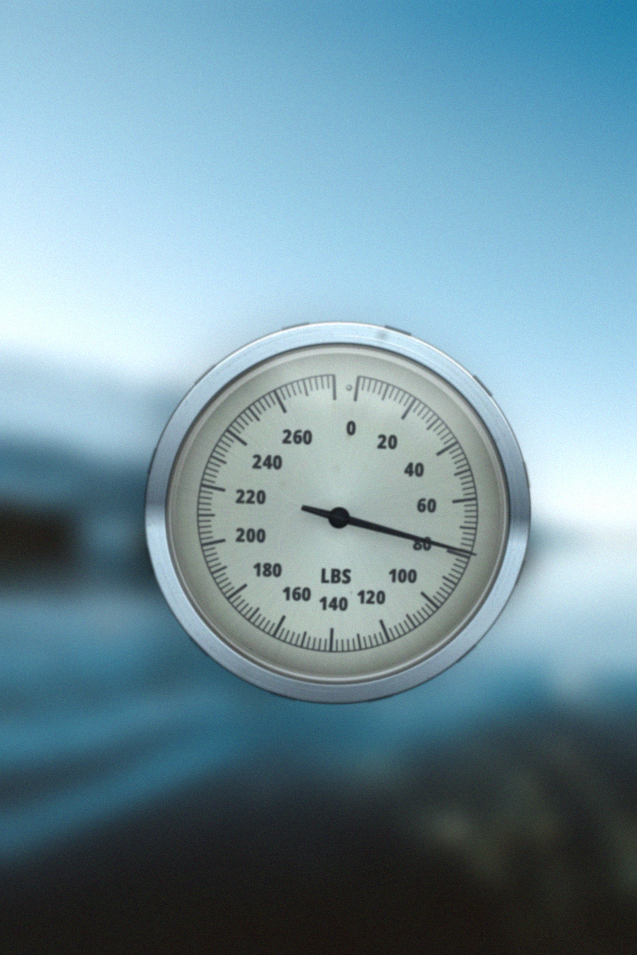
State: 78 lb
